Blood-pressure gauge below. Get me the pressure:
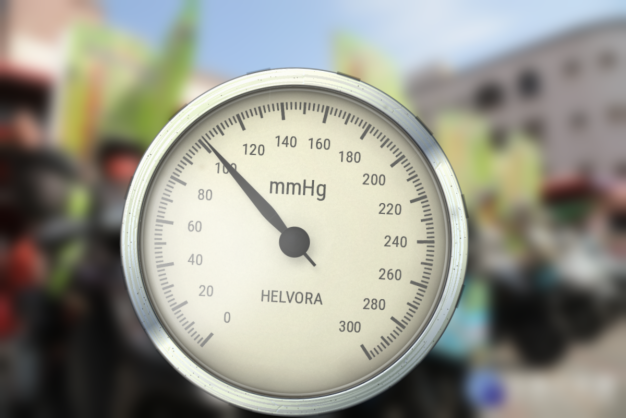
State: 102 mmHg
